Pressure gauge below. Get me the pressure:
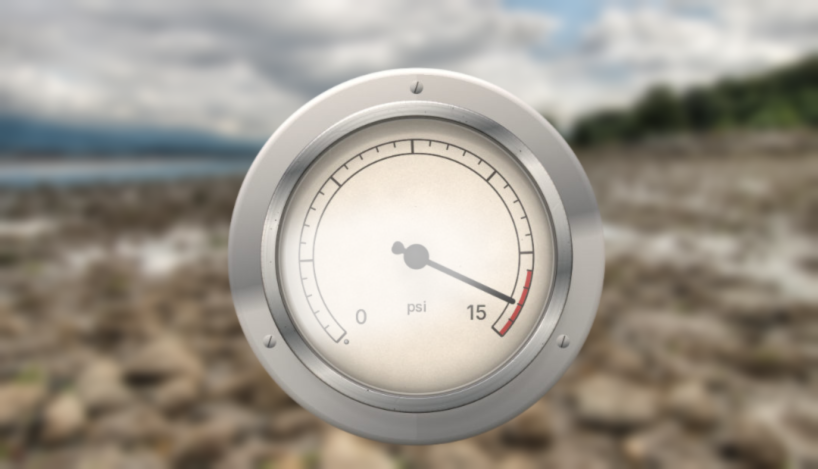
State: 14 psi
